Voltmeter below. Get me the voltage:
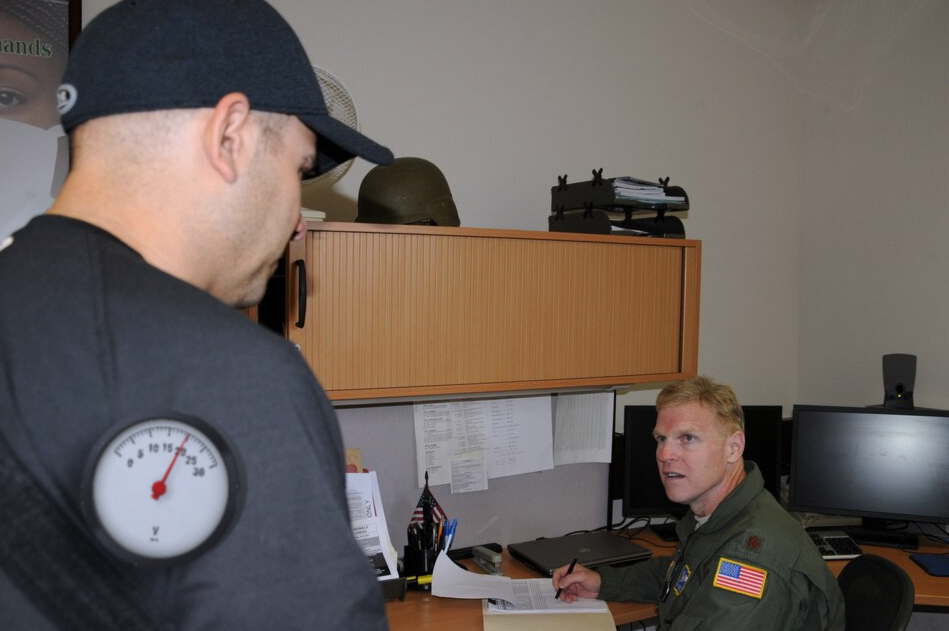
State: 20 V
